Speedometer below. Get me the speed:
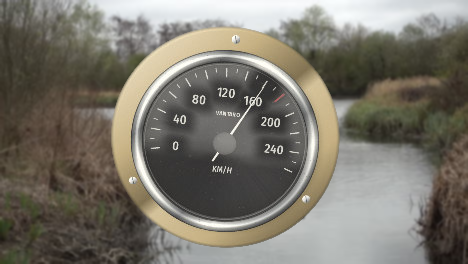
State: 160 km/h
